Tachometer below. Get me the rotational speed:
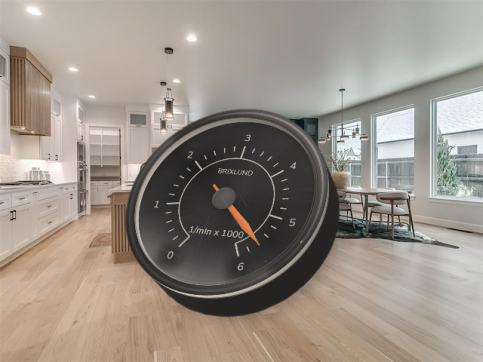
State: 5600 rpm
